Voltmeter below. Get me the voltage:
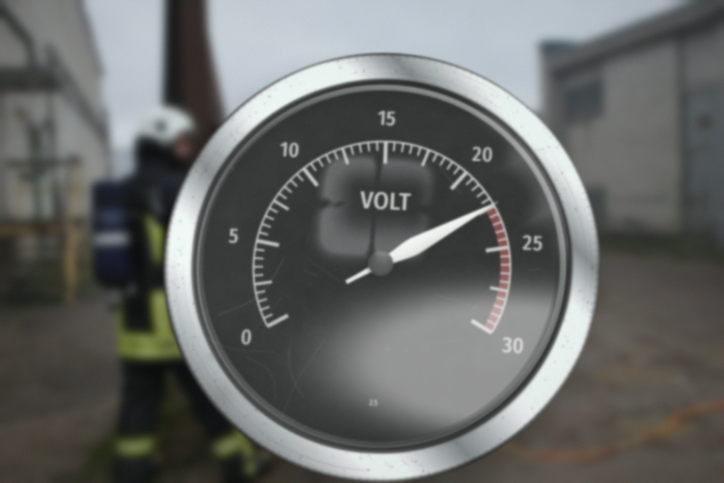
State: 22.5 V
